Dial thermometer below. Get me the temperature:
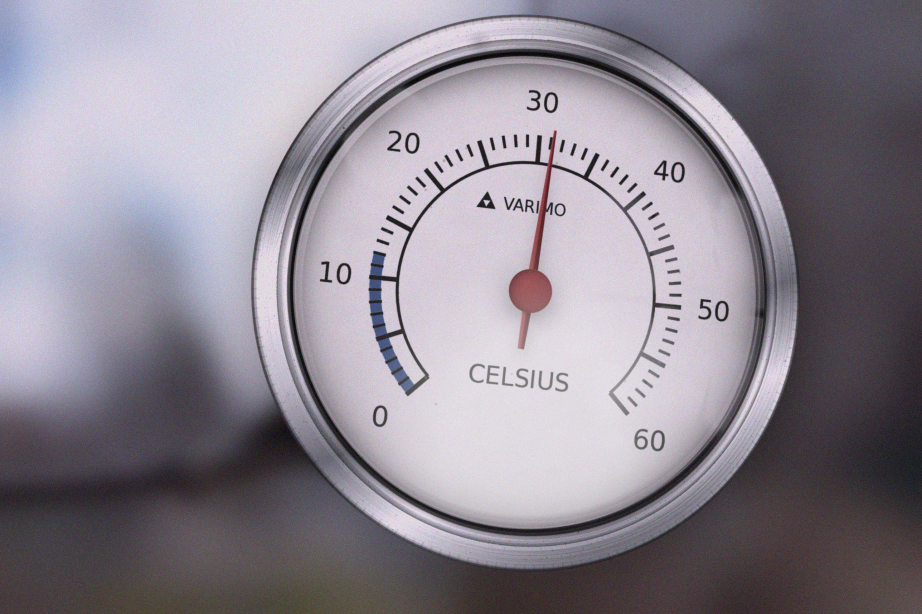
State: 31 °C
